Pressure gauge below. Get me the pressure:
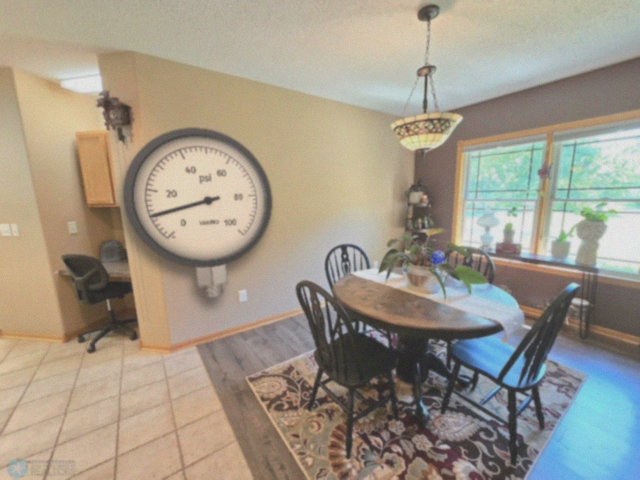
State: 10 psi
